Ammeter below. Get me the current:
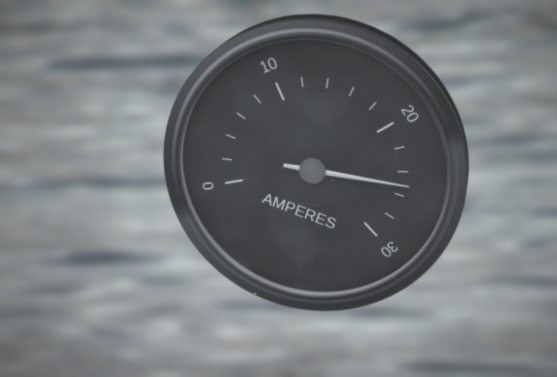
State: 25 A
